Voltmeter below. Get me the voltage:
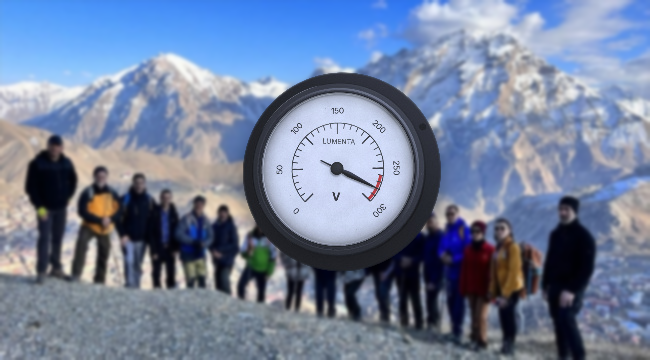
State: 280 V
